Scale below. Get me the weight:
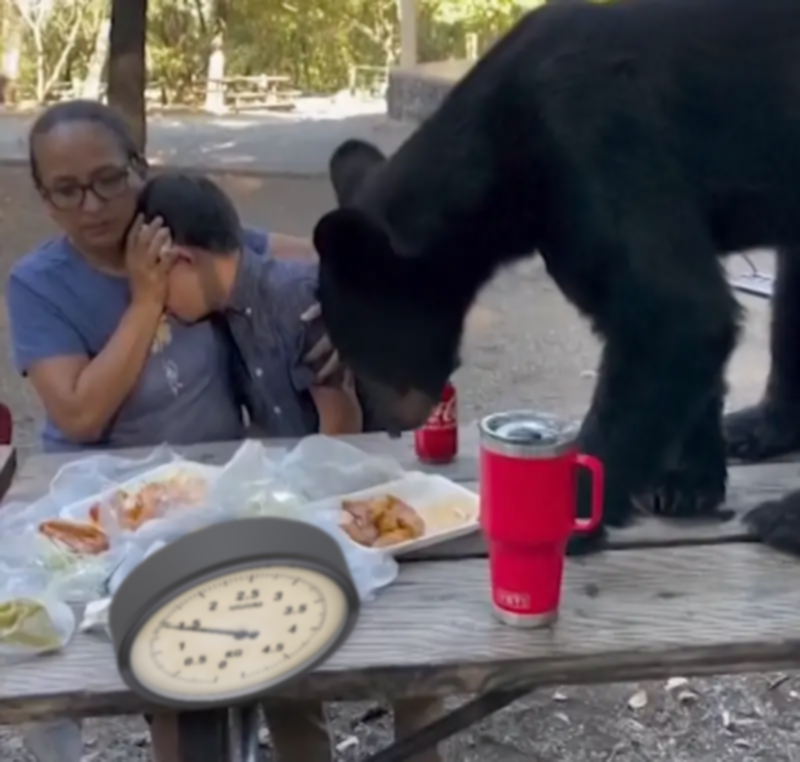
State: 1.5 kg
